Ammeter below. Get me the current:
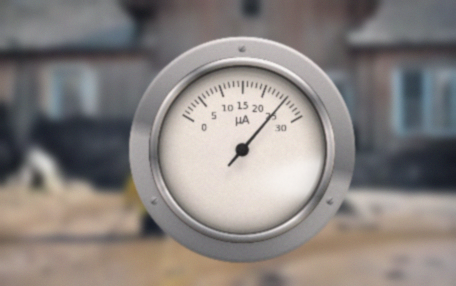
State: 25 µA
